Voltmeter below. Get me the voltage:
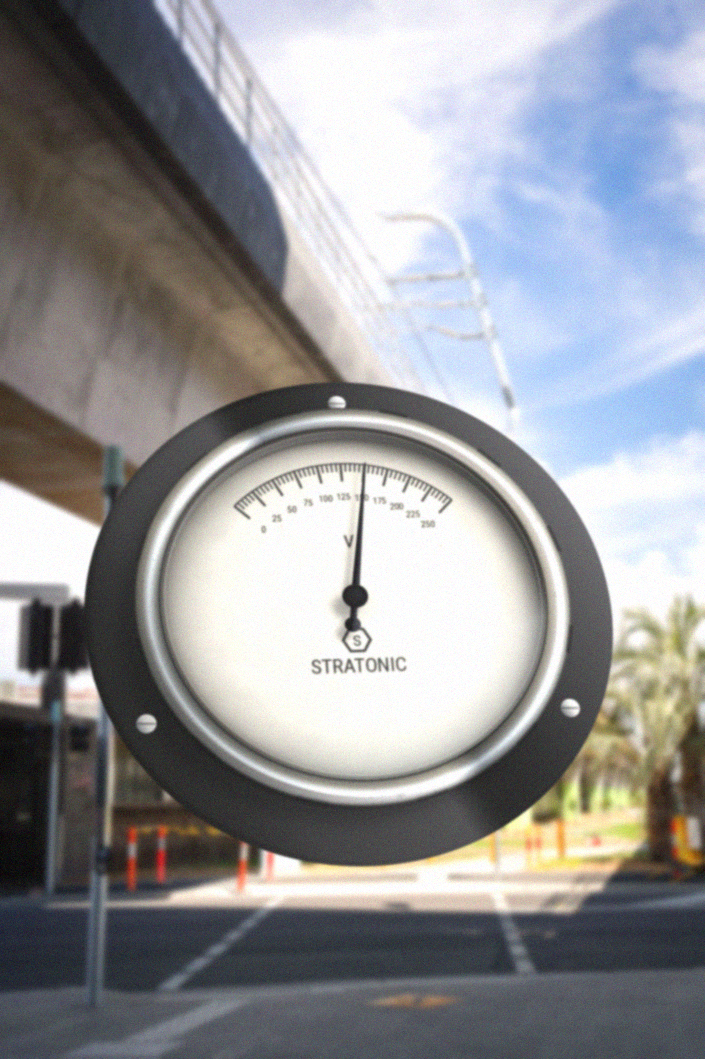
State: 150 V
